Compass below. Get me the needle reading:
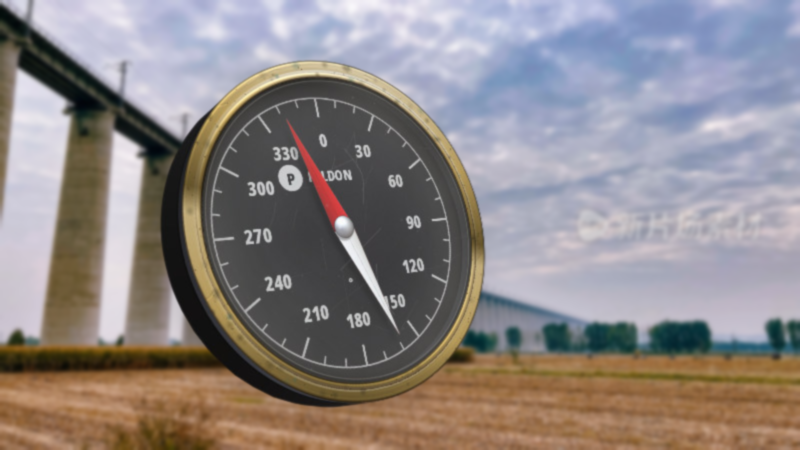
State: 340 °
